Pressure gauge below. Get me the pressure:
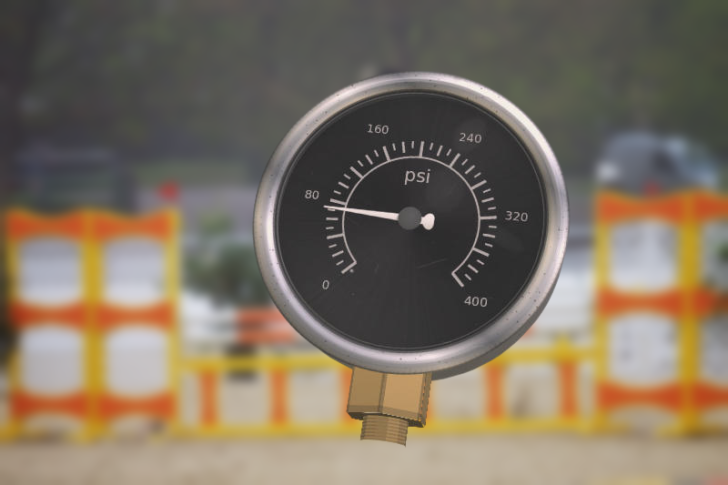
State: 70 psi
